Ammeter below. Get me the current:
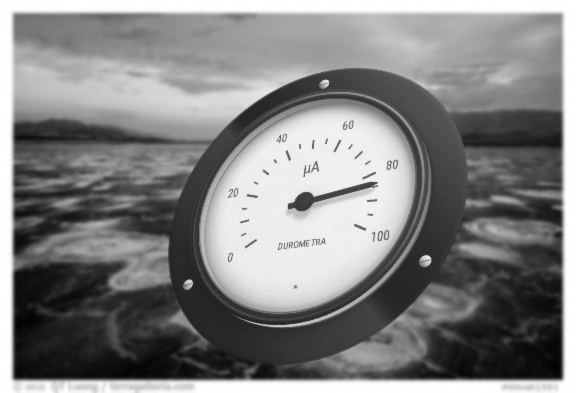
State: 85 µA
